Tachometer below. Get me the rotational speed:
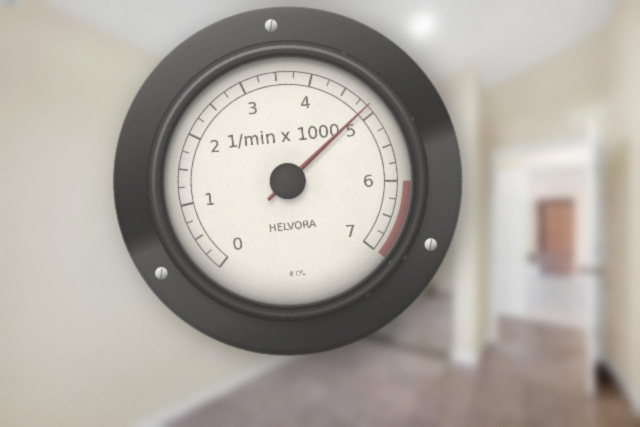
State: 4875 rpm
